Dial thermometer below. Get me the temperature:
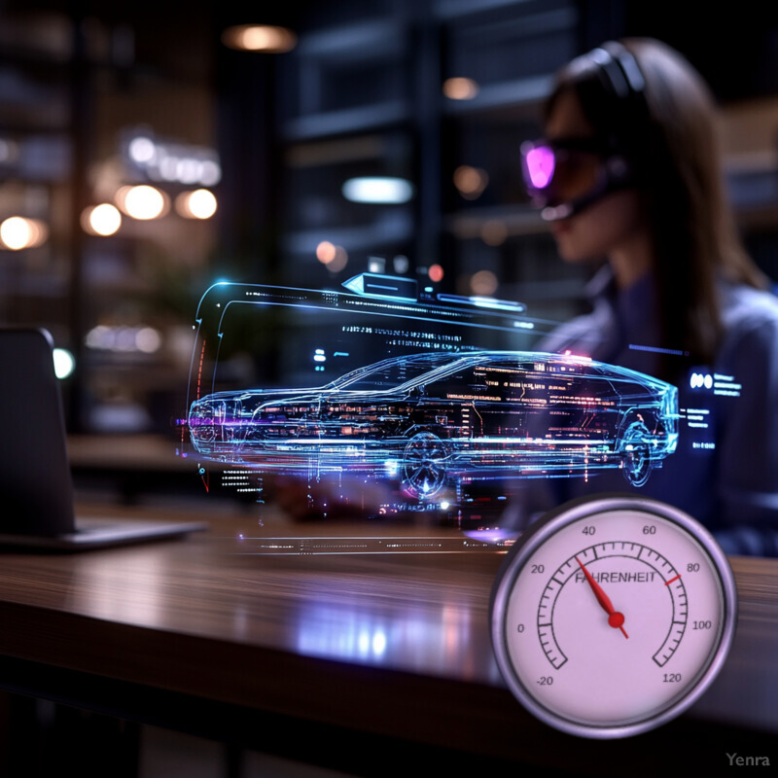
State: 32 °F
